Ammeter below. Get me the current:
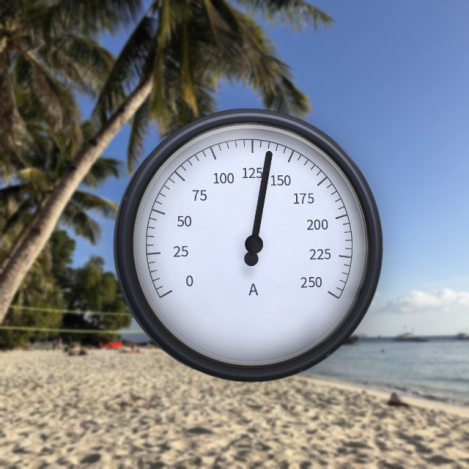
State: 135 A
